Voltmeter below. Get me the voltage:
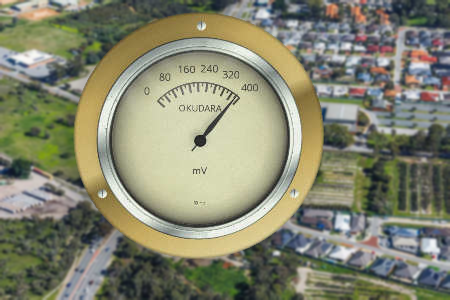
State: 380 mV
